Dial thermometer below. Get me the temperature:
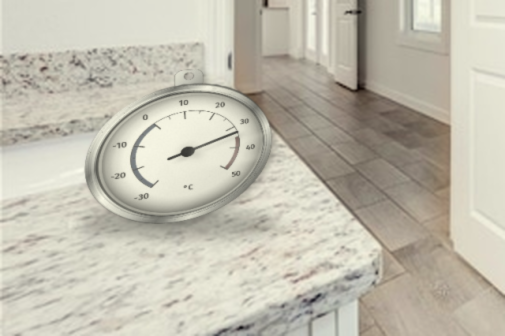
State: 32.5 °C
